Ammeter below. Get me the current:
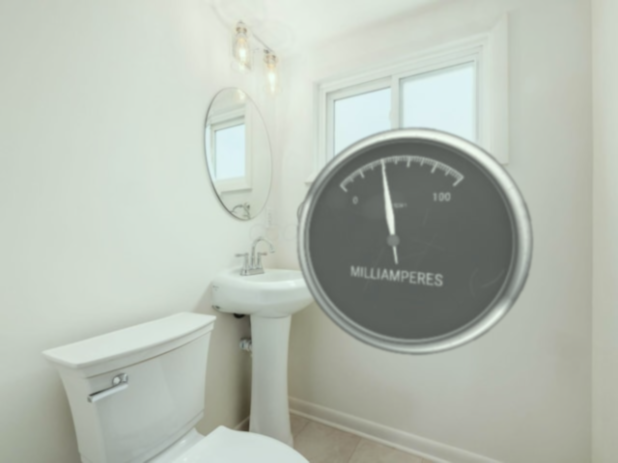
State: 40 mA
